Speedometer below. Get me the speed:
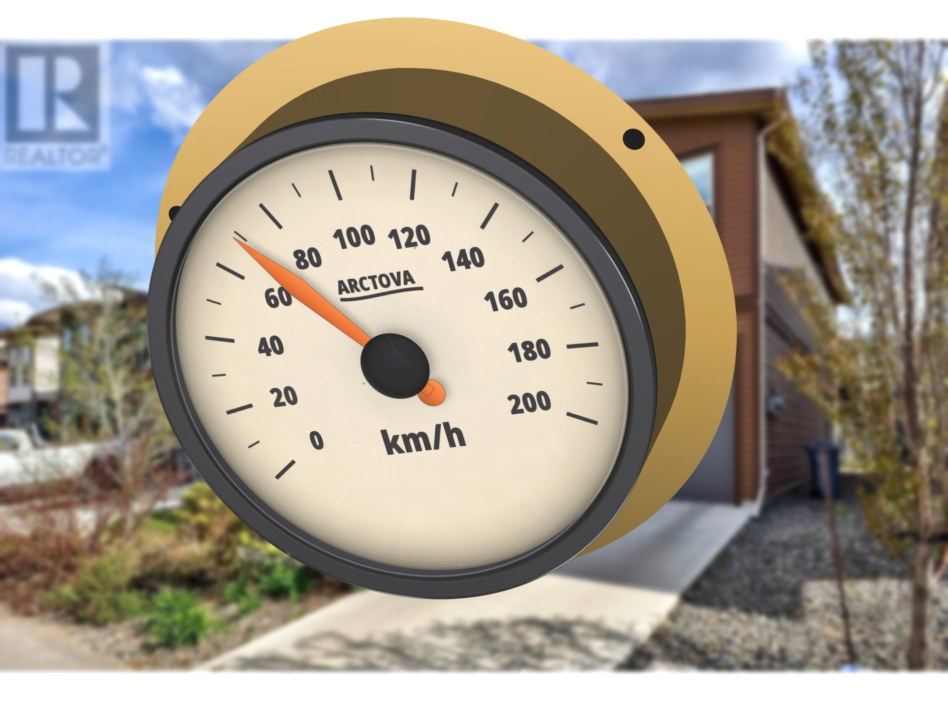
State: 70 km/h
